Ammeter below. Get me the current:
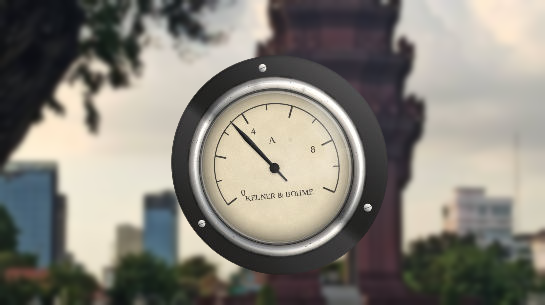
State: 3.5 A
